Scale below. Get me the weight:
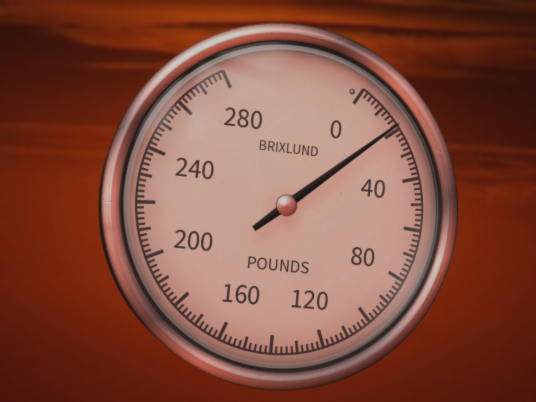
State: 18 lb
